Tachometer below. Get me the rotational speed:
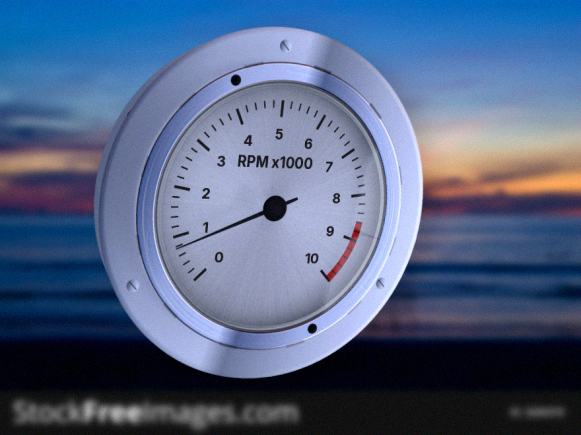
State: 800 rpm
